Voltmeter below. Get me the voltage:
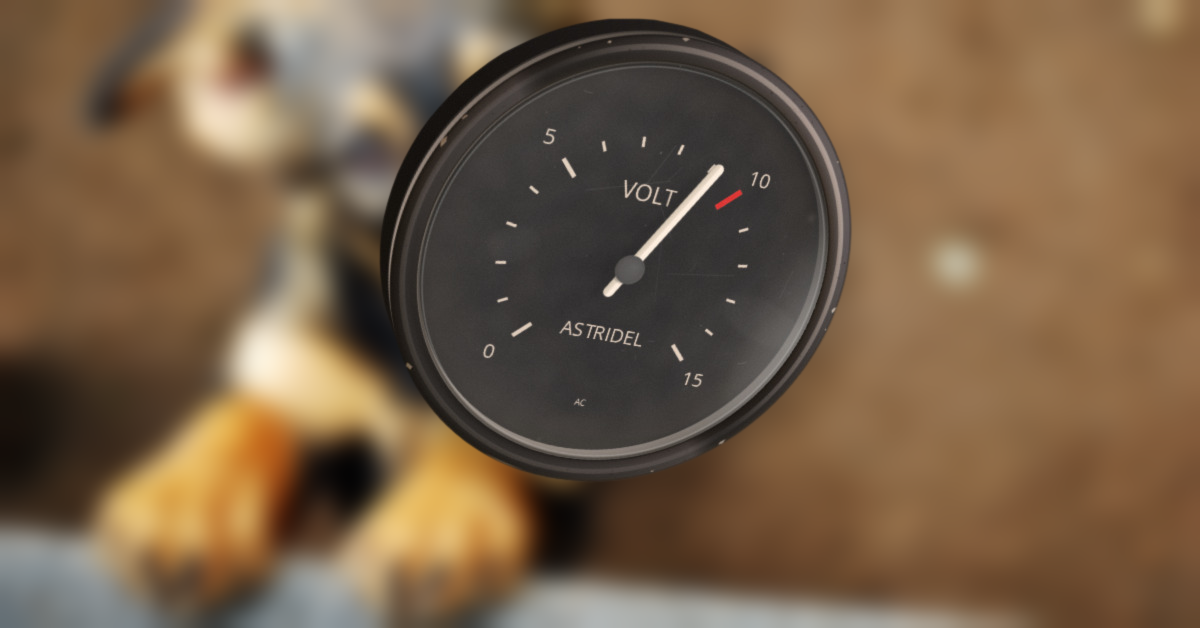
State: 9 V
